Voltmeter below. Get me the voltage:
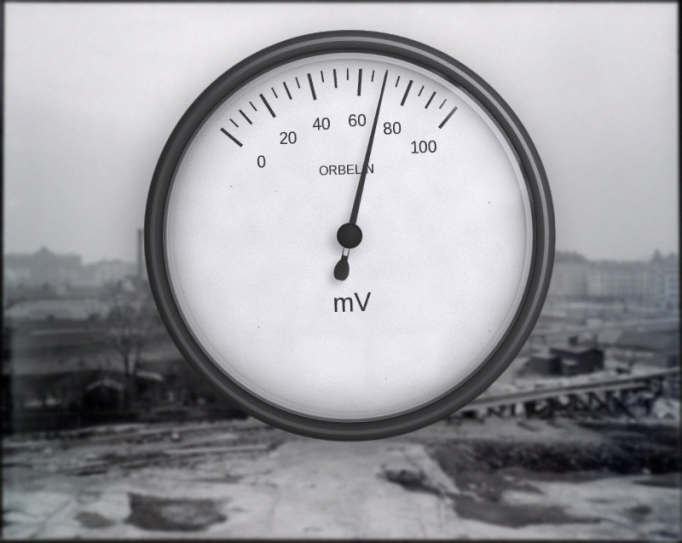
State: 70 mV
